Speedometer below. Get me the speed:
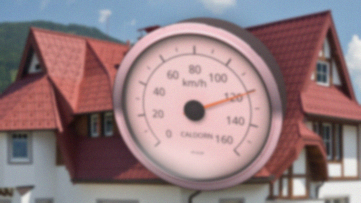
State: 120 km/h
